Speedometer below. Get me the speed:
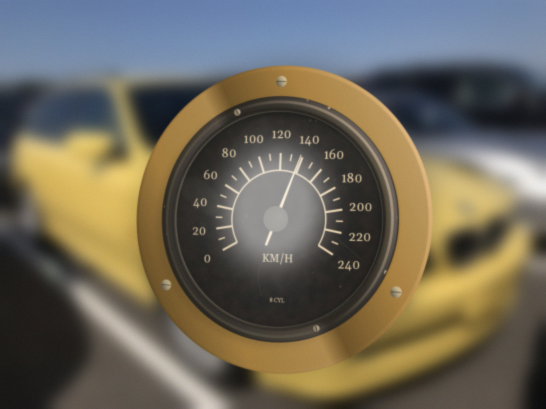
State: 140 km/h
